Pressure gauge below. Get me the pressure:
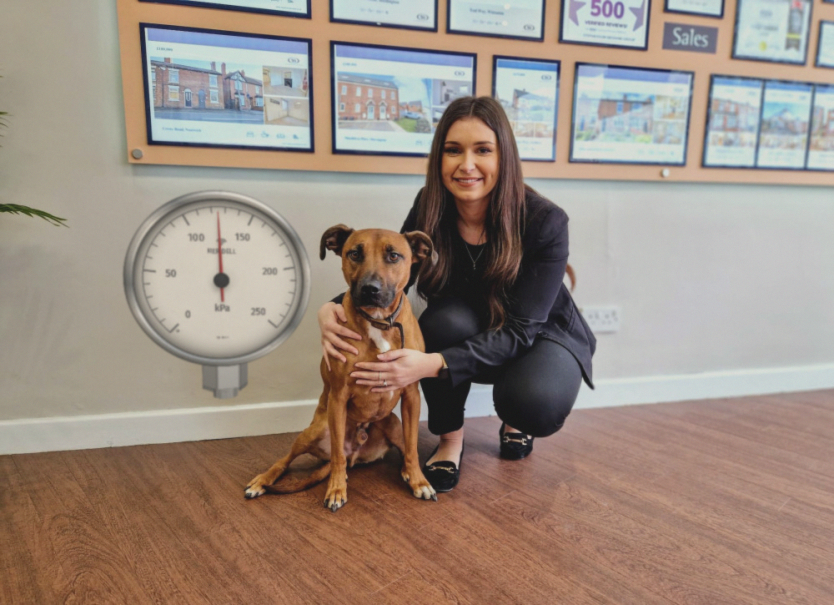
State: 125 kPa
